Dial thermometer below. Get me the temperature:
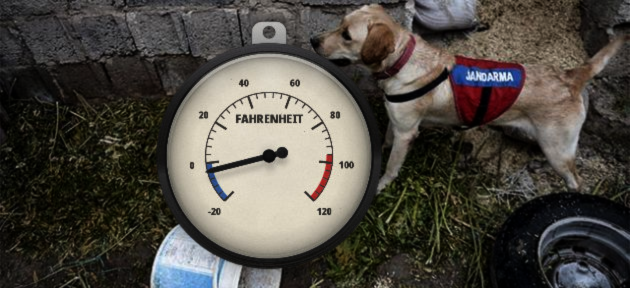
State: -4 °F
